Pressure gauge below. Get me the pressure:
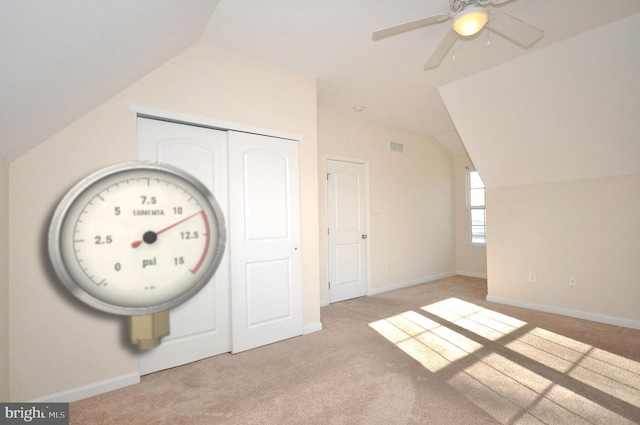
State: 11 psi
